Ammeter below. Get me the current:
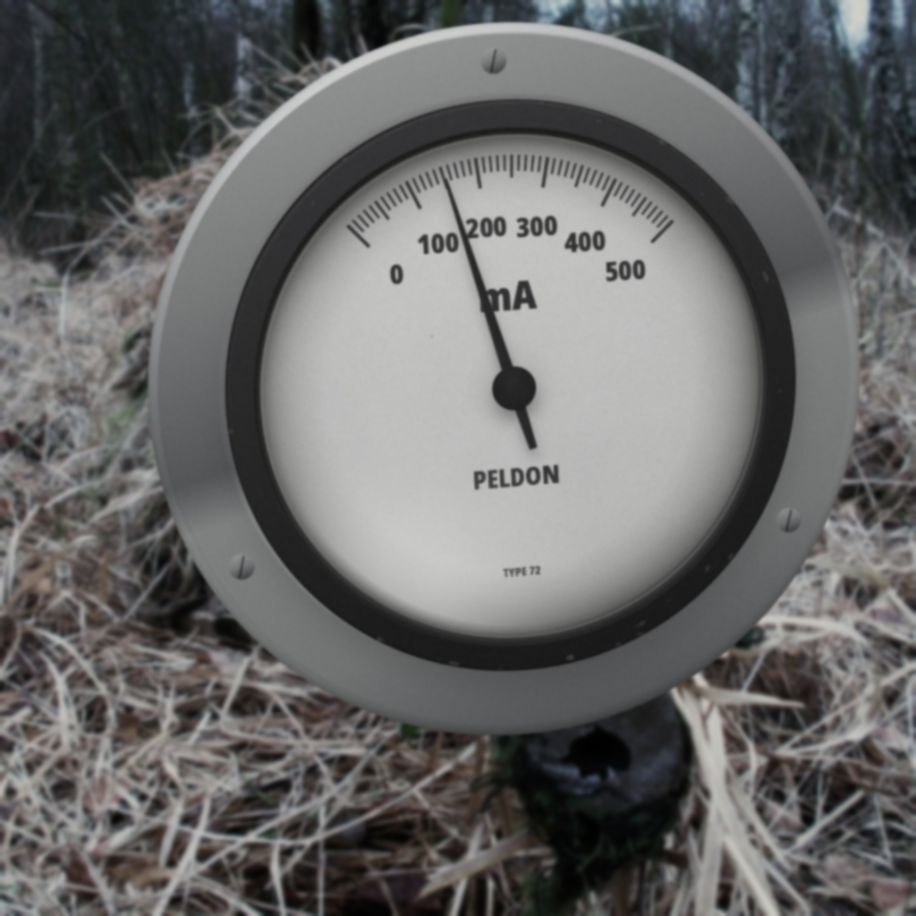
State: 150 mA
